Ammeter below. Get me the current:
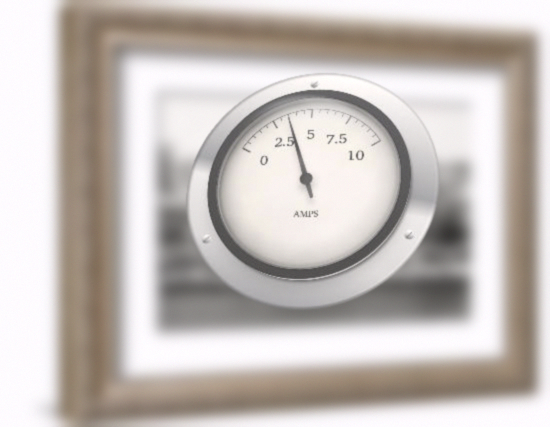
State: 3.5 A
